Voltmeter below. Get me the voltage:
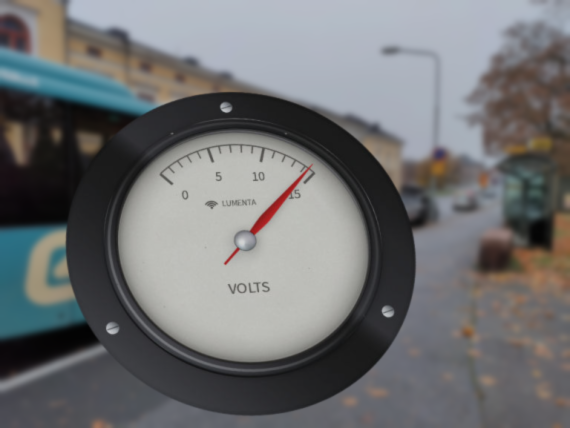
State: 14.5 V
